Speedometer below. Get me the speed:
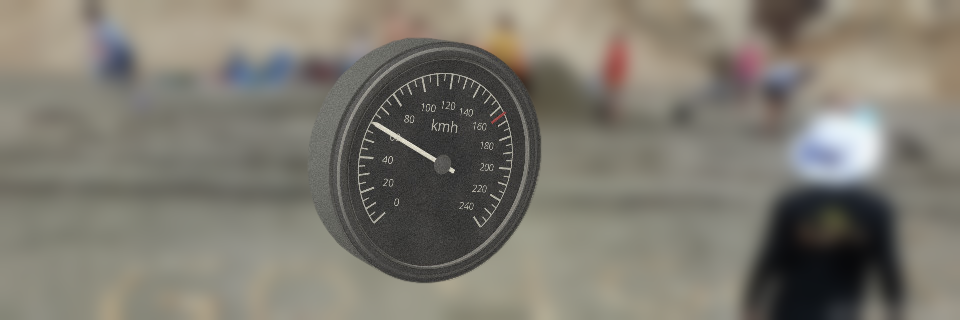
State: 60 km/h
